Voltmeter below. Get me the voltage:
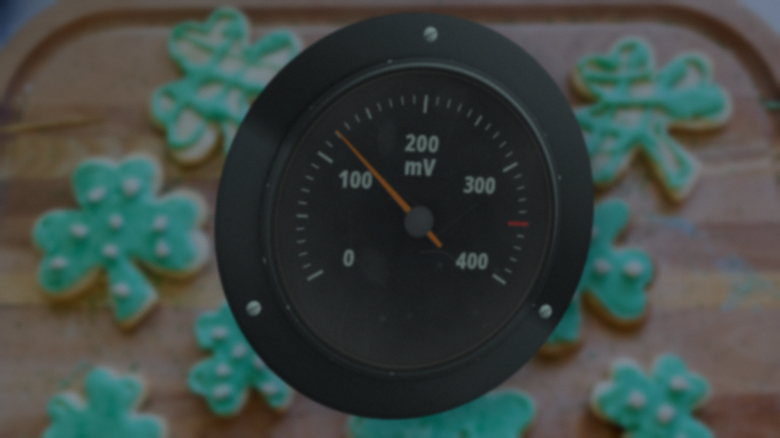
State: 120 mV
